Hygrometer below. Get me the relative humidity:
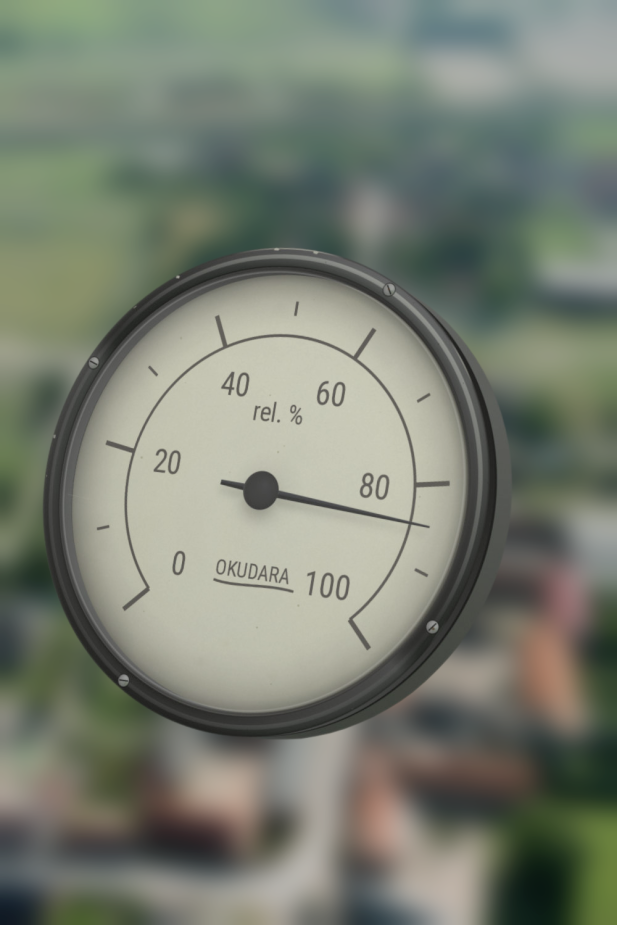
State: 85 %
